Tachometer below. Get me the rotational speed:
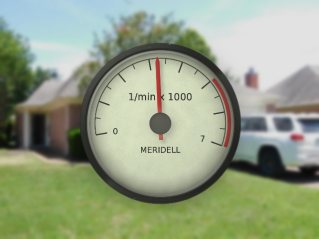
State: 3250 rpm
